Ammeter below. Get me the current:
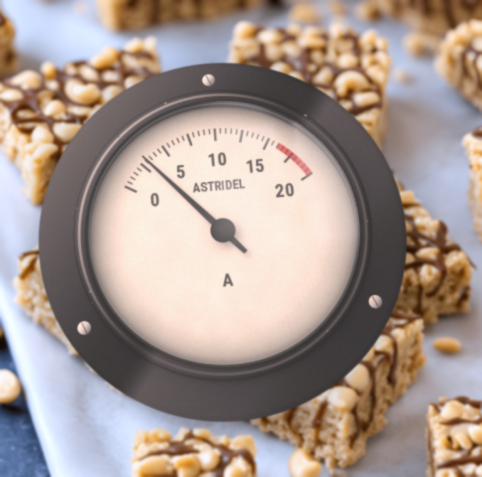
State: 3 A
